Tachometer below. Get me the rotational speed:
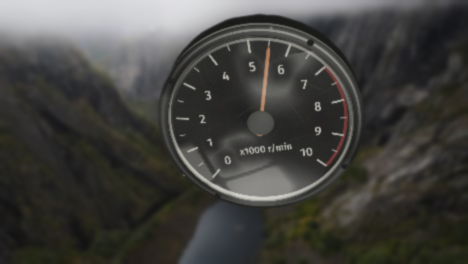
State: 5500 rpm
